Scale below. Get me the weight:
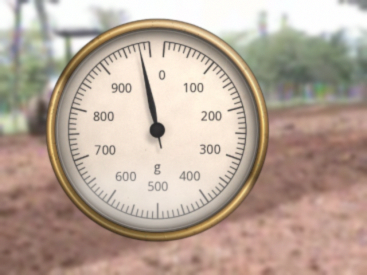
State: 980 g
